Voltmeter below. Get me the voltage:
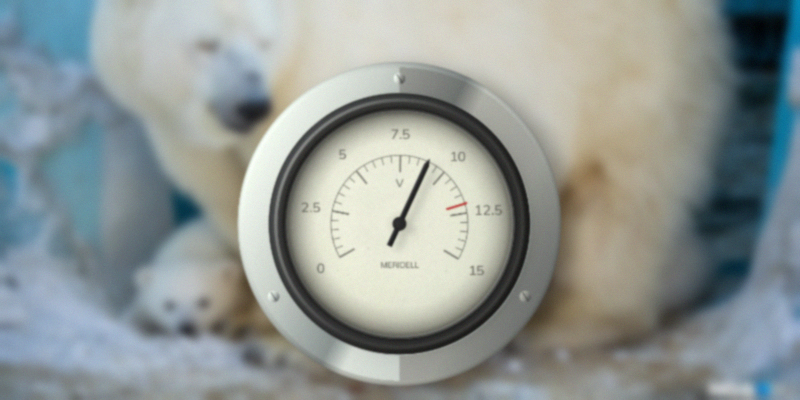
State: 9 V
